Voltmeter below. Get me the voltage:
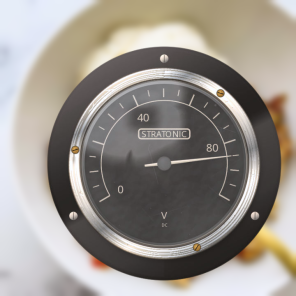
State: 85 V
